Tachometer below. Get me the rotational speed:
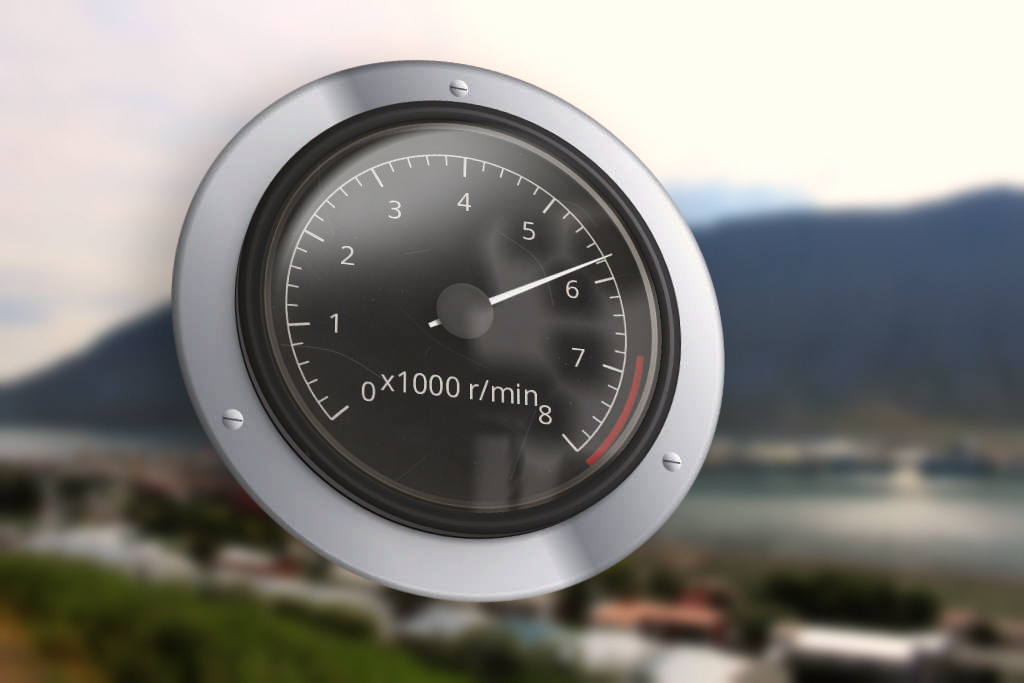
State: 5800 rpm
